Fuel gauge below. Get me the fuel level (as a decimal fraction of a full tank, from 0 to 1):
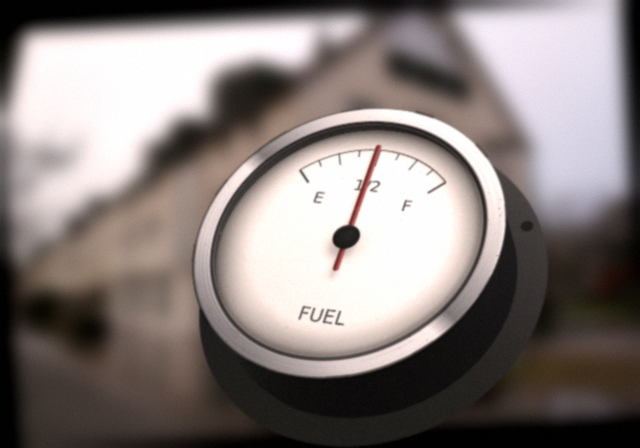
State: 0.5
